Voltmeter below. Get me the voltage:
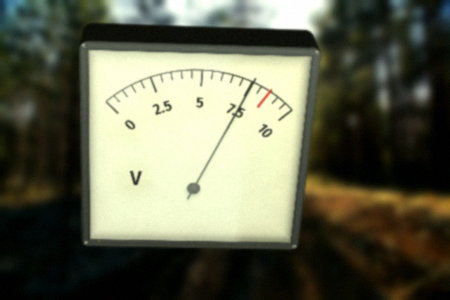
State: 7.5 V
